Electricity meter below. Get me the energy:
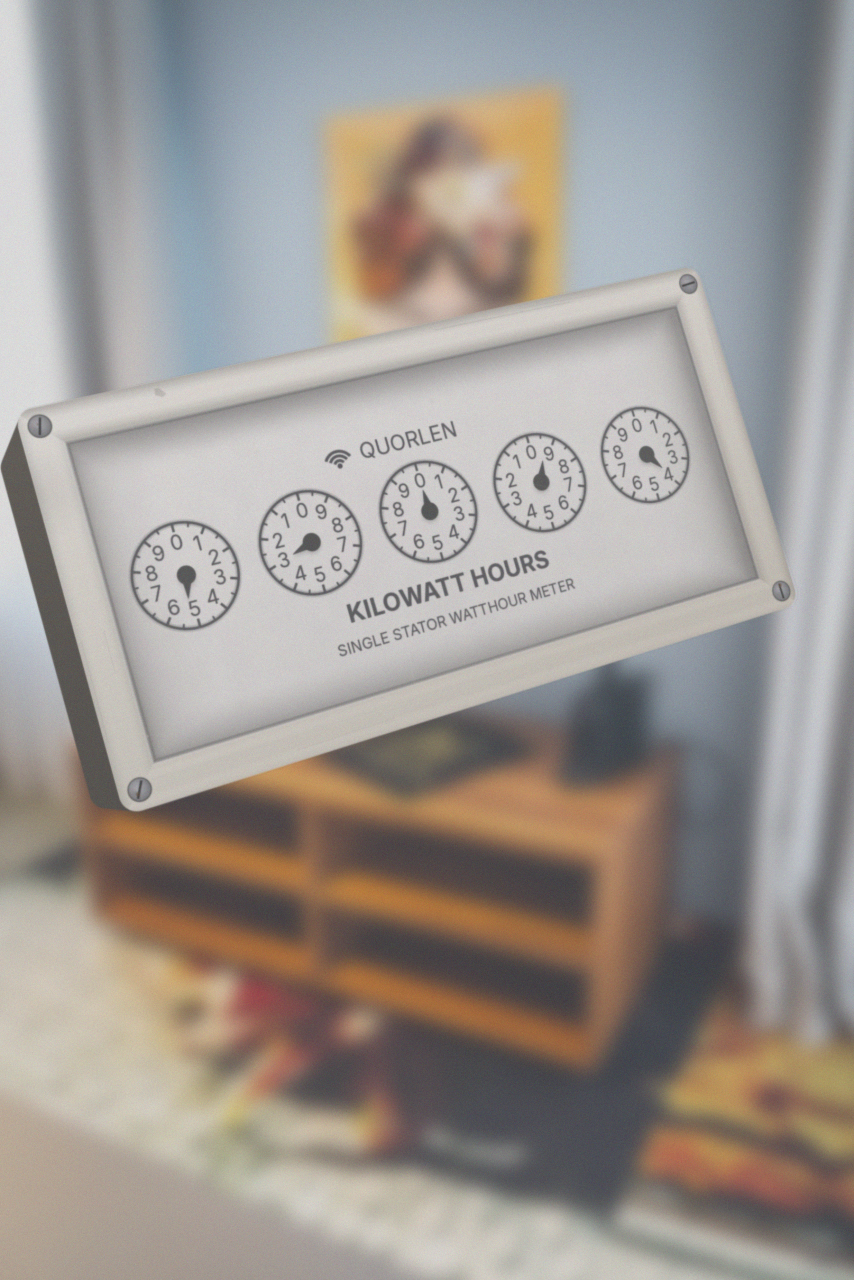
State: 52994 kWh
